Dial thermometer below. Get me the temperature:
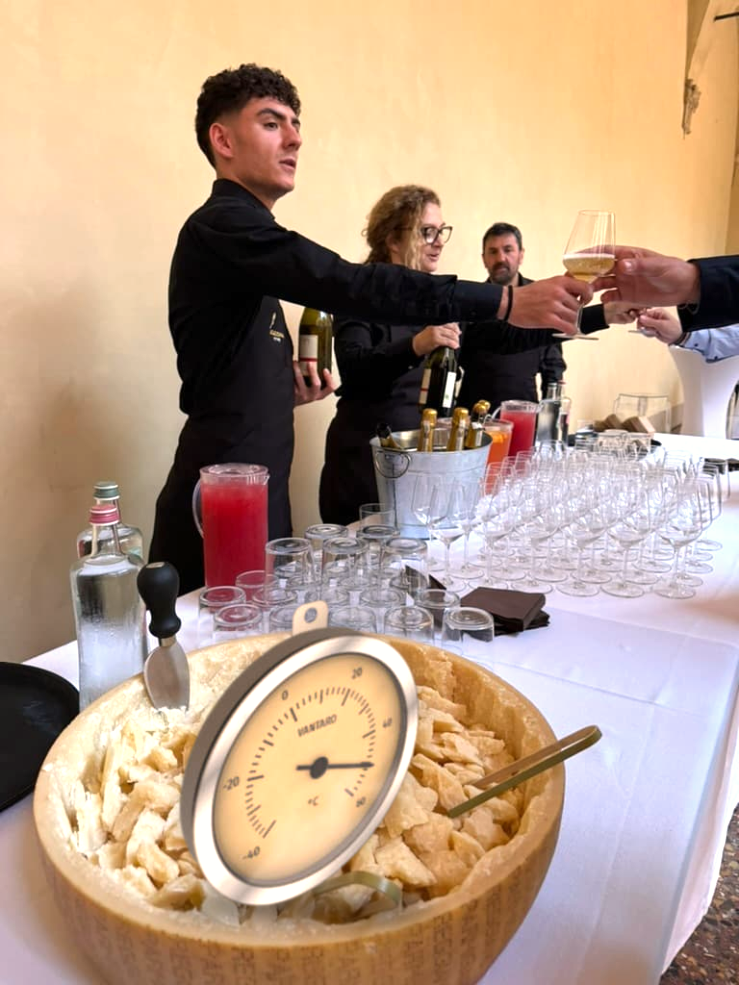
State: 50 °C
